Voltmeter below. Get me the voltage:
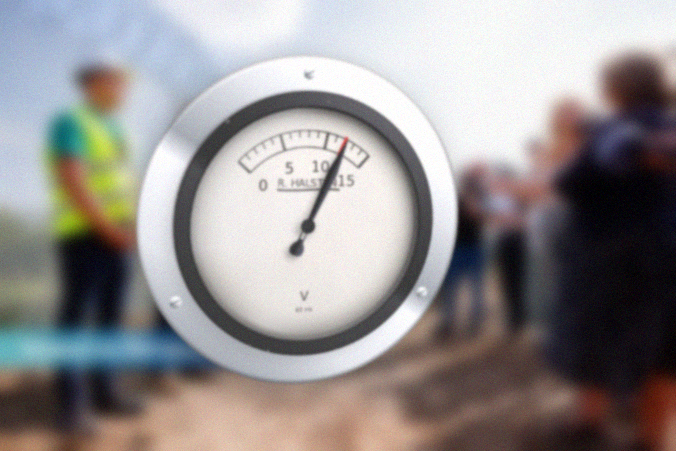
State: 12 V
